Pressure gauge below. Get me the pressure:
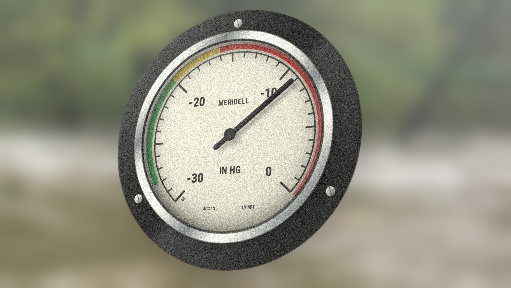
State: -9 inHg
